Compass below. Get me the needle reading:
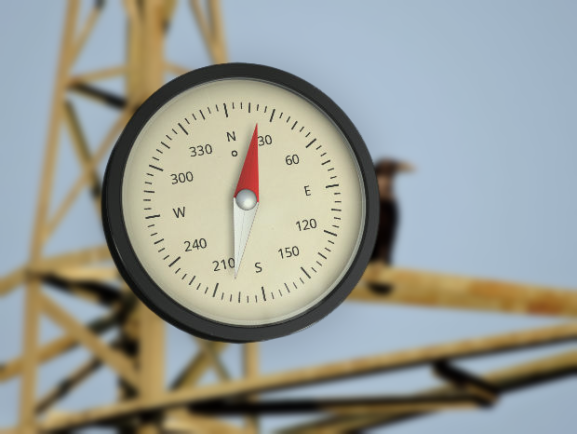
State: 20 °
